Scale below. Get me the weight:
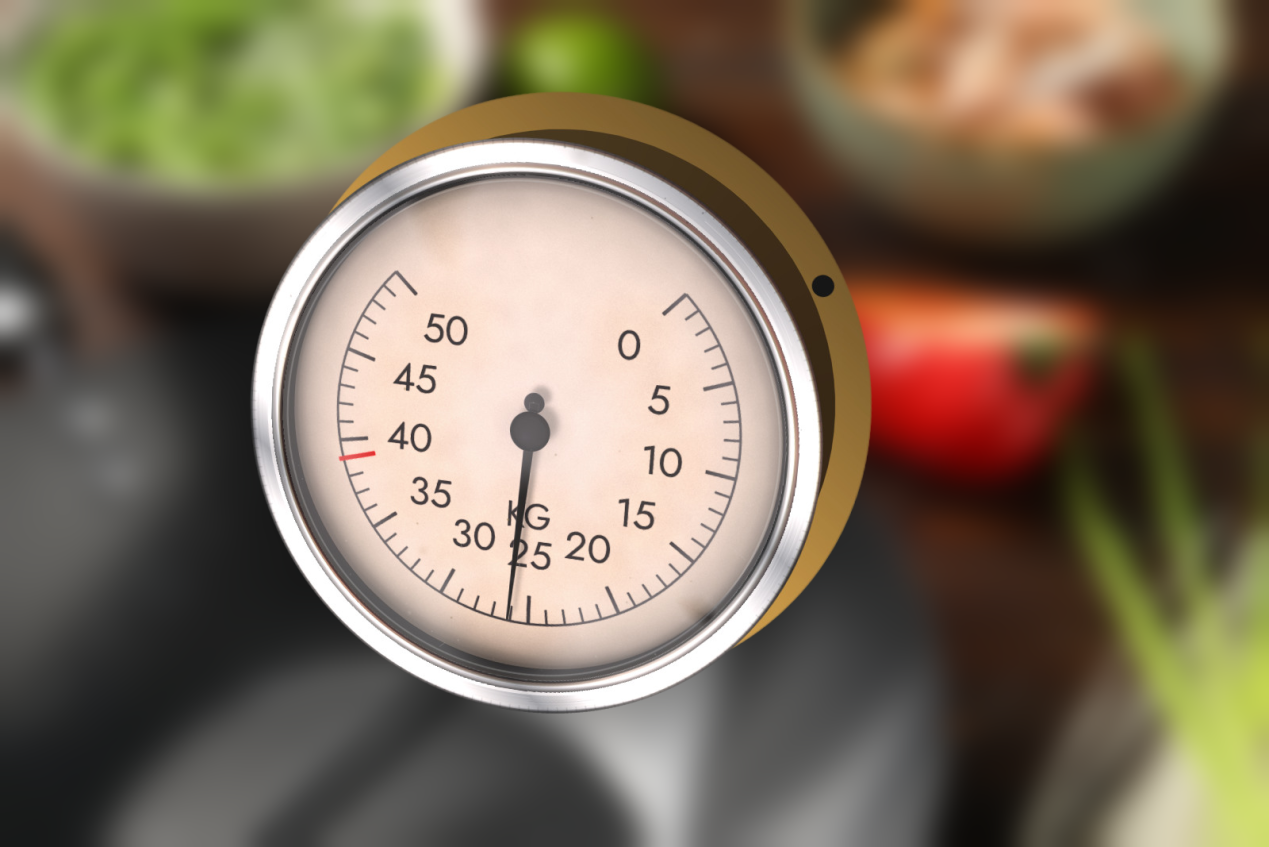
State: 26 kg
